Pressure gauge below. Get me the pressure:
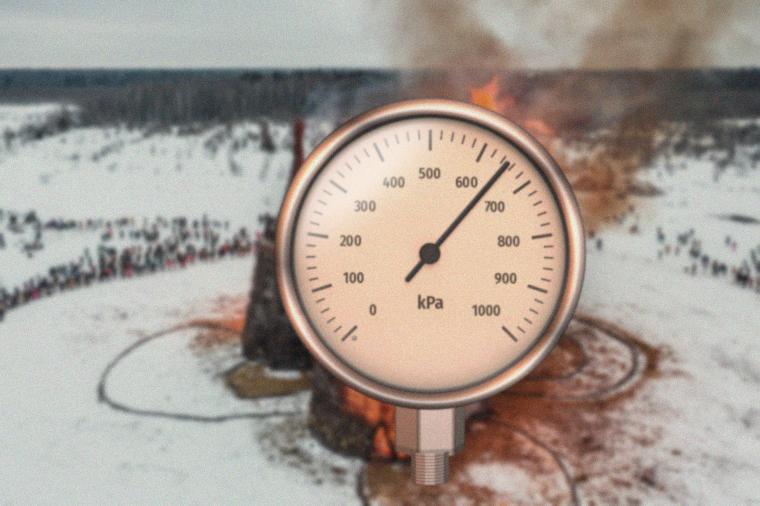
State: 650 kPa
